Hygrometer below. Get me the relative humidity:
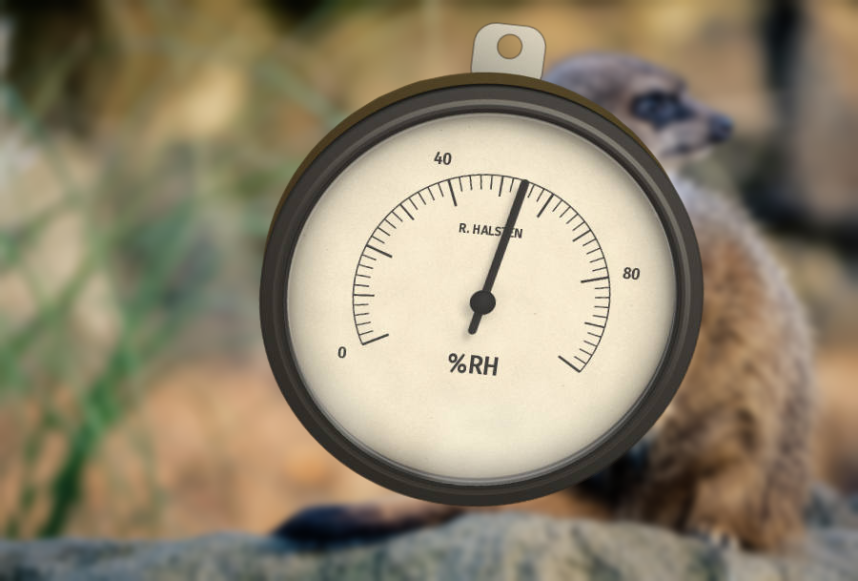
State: 54 %
